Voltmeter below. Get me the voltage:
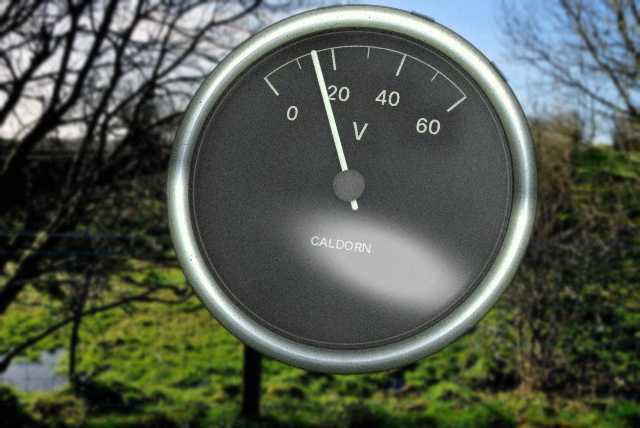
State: 15 V
